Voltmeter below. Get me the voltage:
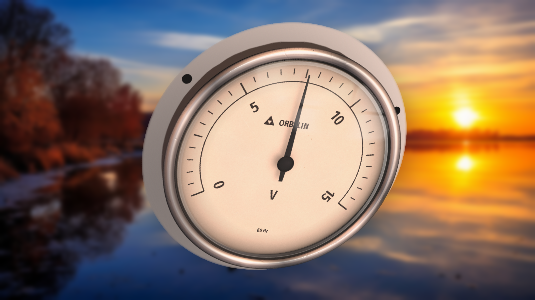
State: 7.5 V
